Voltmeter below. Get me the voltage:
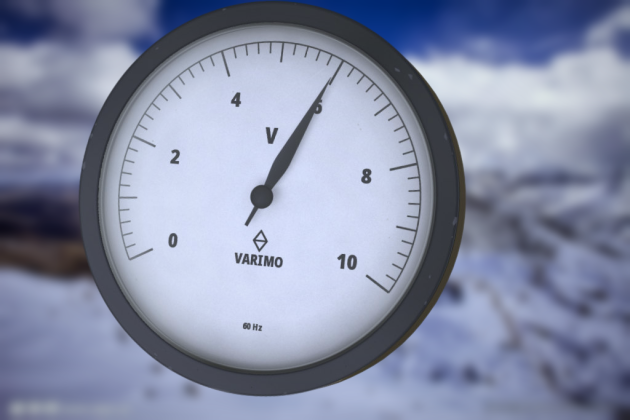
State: 6 V
